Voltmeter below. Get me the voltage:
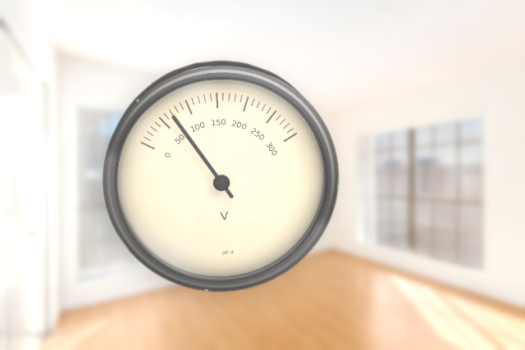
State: 70 V
